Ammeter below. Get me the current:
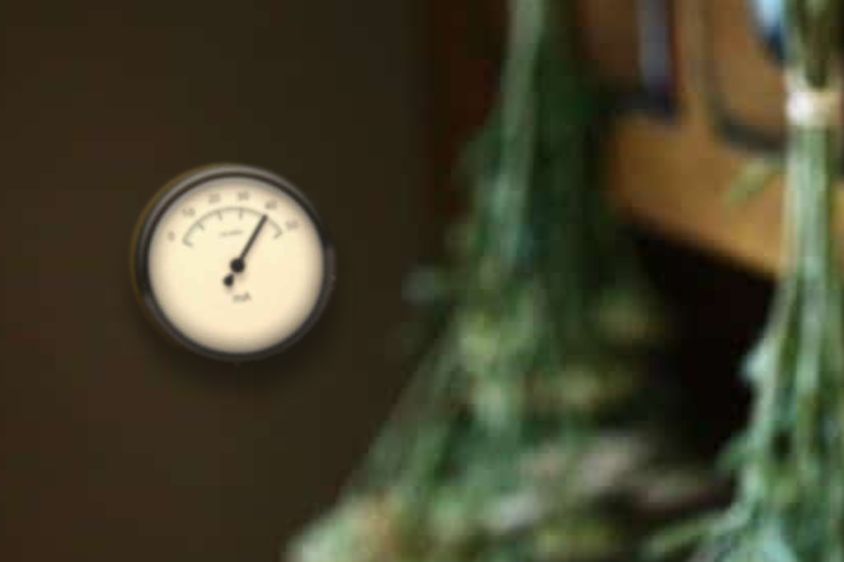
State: 40 mA
